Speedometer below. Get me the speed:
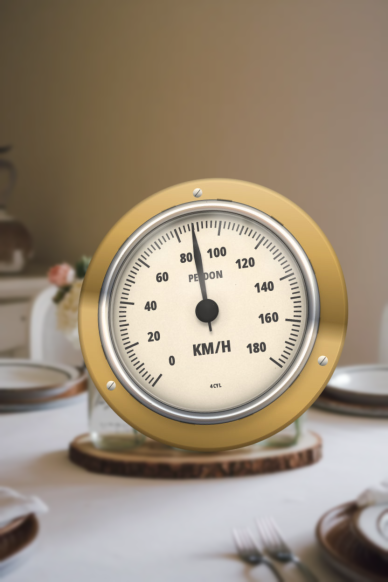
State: 88 km/h
